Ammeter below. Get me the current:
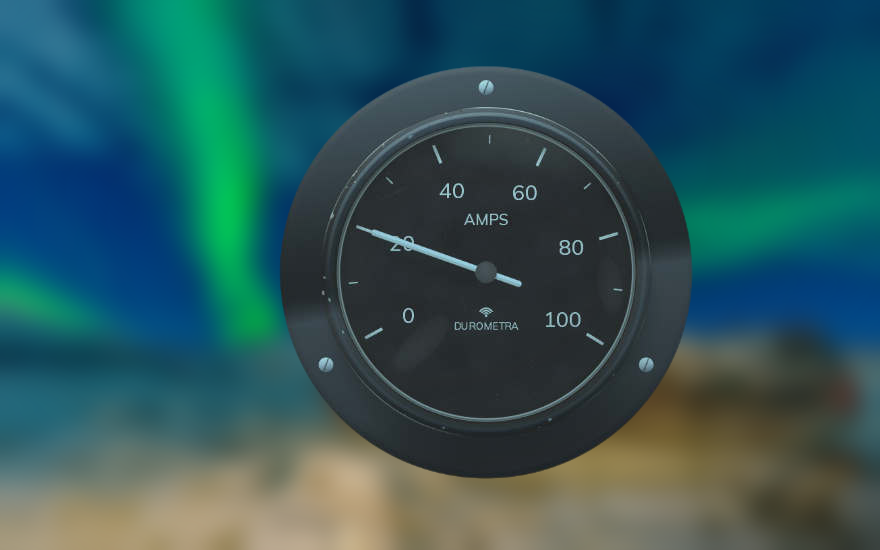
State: 20 A
